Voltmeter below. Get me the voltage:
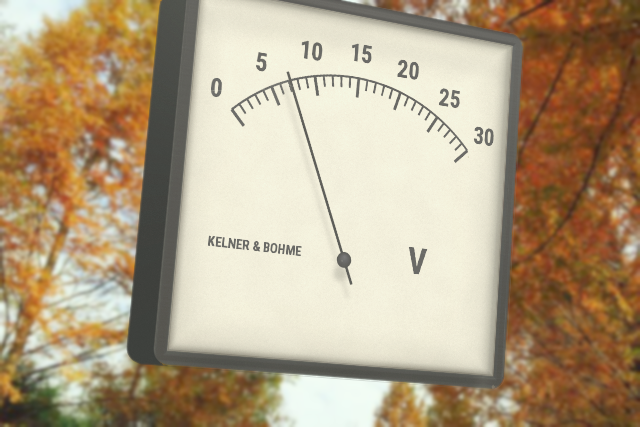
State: 7 V
